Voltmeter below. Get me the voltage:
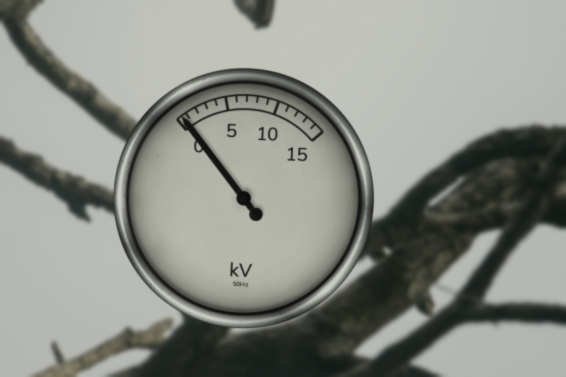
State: 0.5 kV
